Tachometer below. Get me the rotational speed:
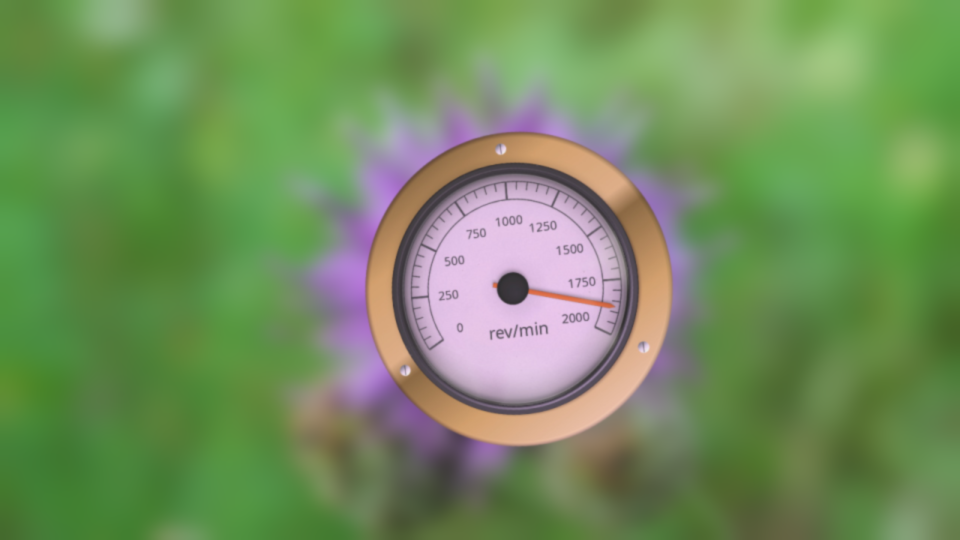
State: 1875 rpm
